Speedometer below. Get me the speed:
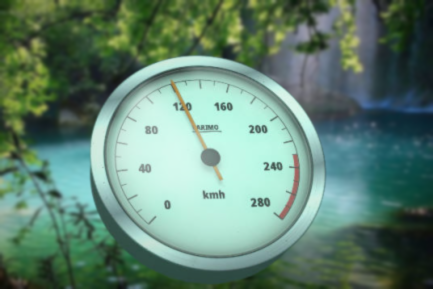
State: 120 km/h
